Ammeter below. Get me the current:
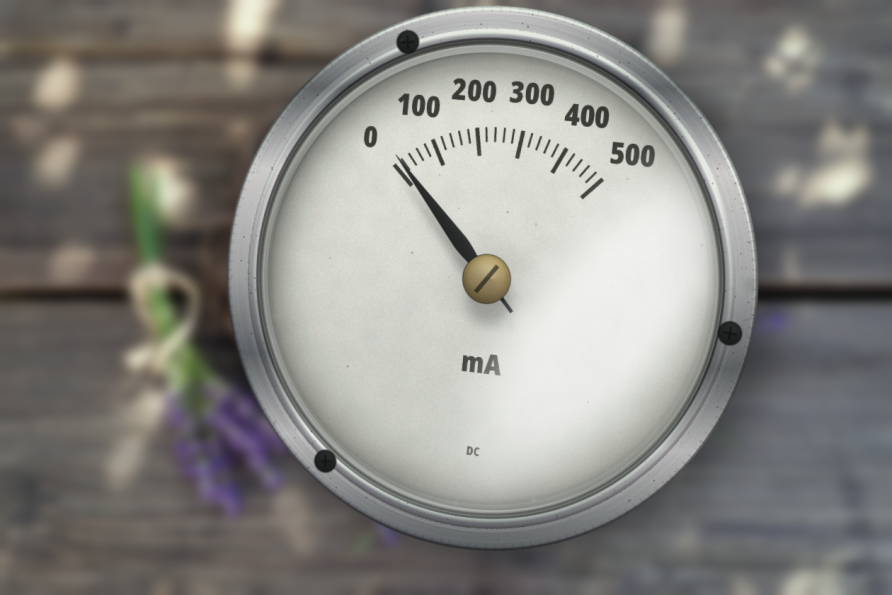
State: 20 mA
